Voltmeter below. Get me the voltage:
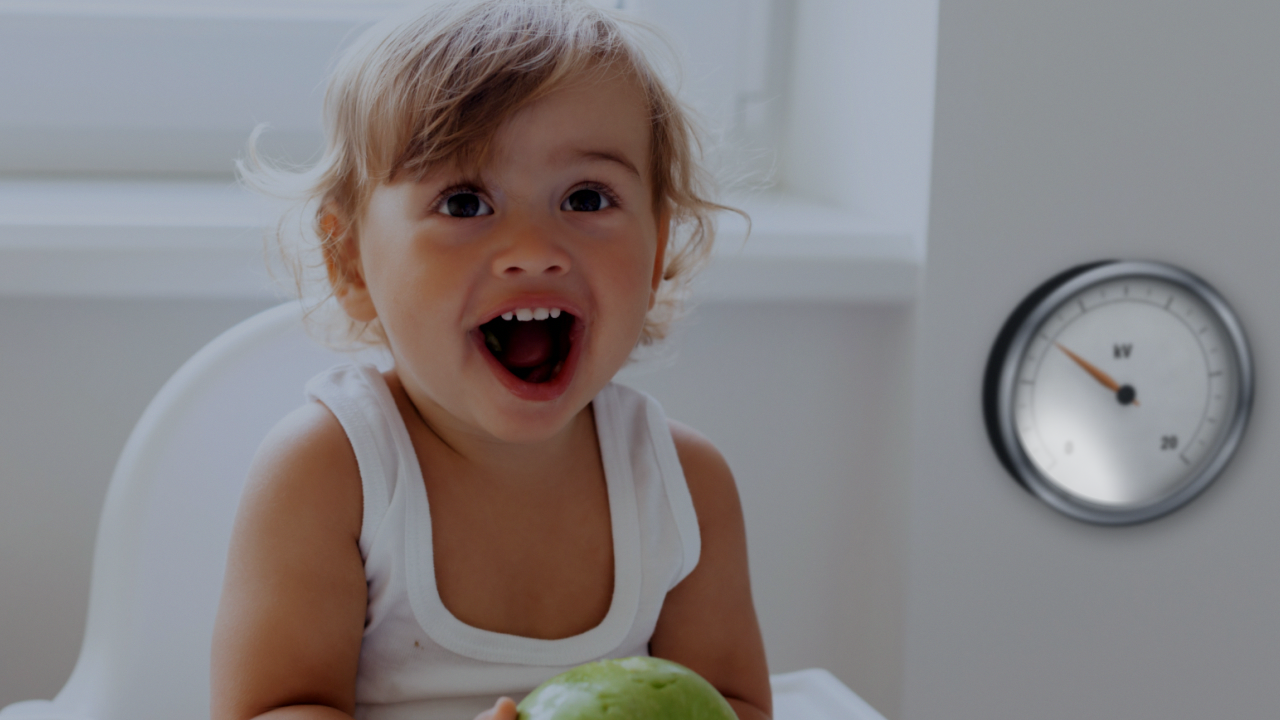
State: 6 kV
